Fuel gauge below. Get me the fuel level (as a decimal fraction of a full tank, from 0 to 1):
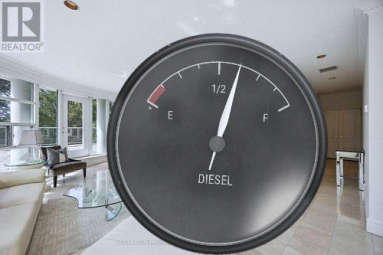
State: 0.625
